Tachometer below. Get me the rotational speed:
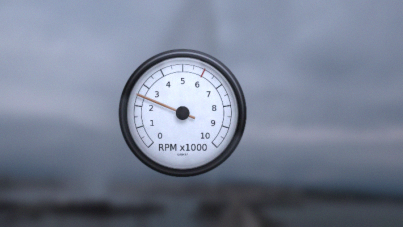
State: 2500 rpm
